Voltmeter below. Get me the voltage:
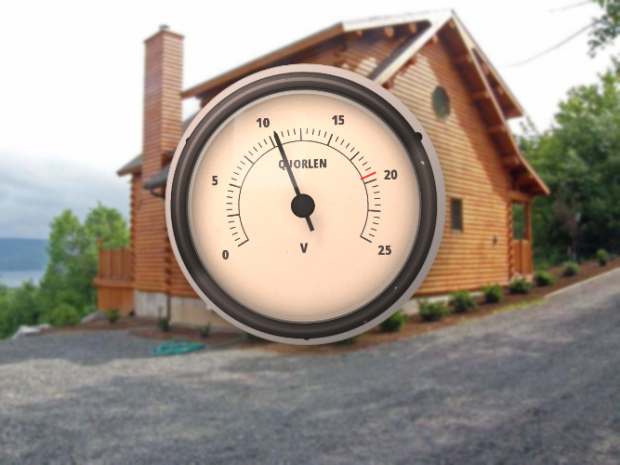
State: 10.5 V
